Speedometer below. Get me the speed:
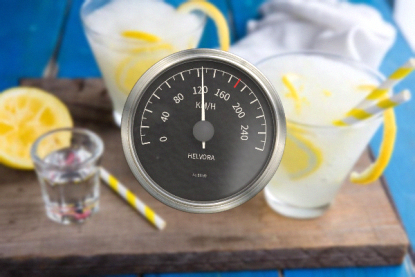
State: 125 km/h
